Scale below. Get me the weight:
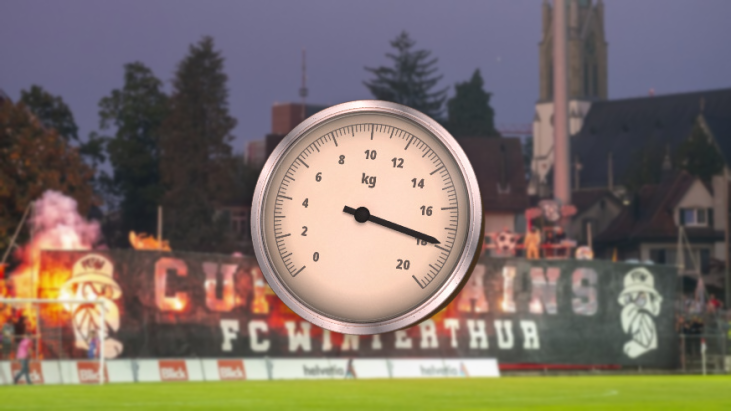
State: 17.8 kg
